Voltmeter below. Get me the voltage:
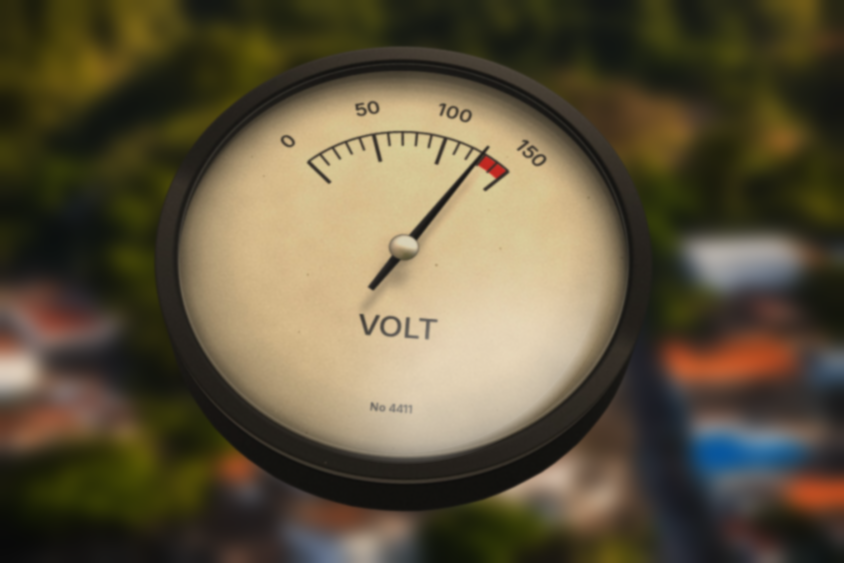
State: 130 V
